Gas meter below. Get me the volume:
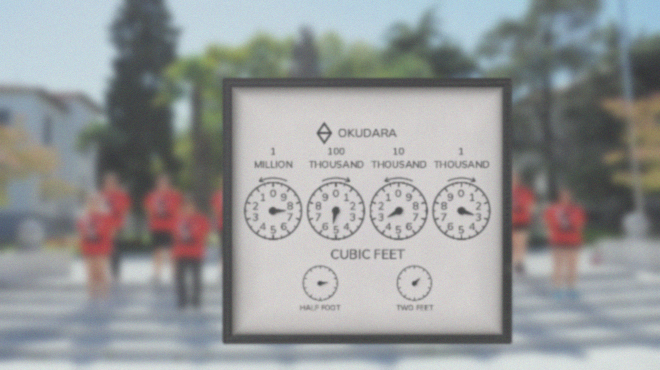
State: 753300 ft³
